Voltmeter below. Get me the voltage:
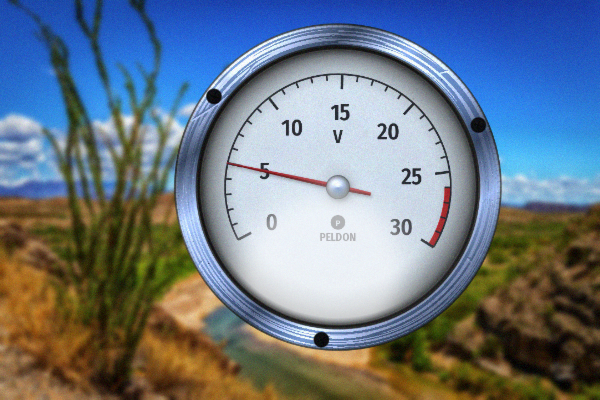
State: 5 V
